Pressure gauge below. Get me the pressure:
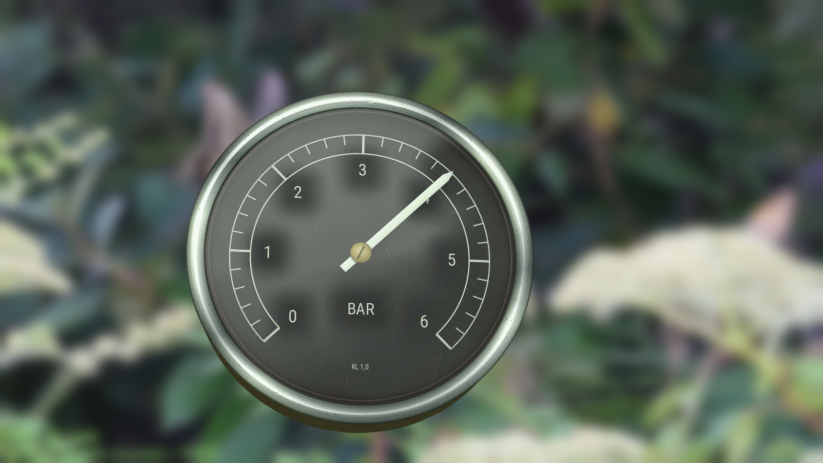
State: 4 bar
